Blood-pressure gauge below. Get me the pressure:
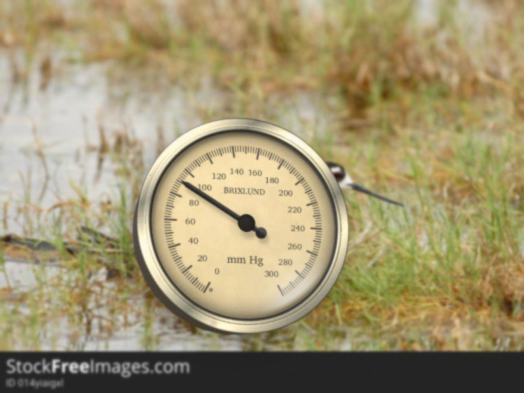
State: 90 mmHg
